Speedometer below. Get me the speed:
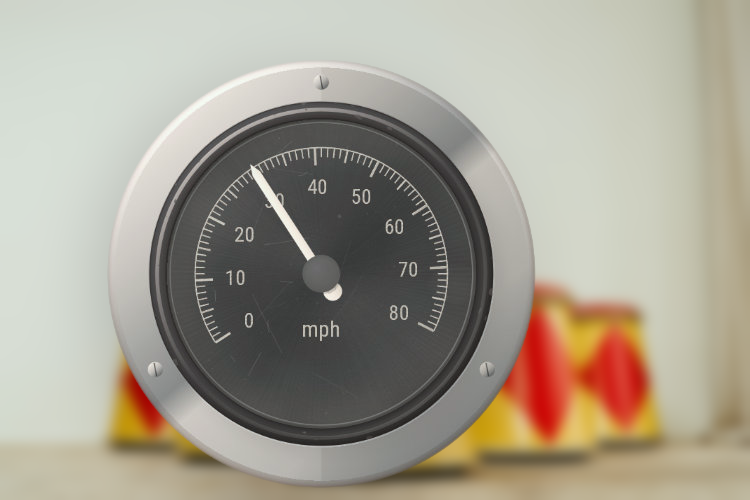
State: 30 mph
